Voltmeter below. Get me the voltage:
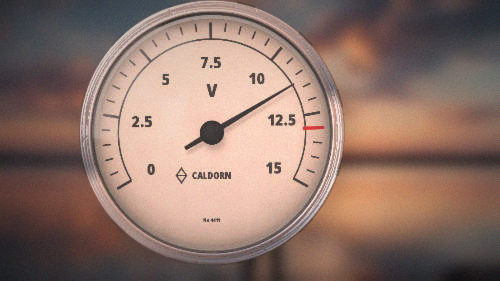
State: 11.25 V
